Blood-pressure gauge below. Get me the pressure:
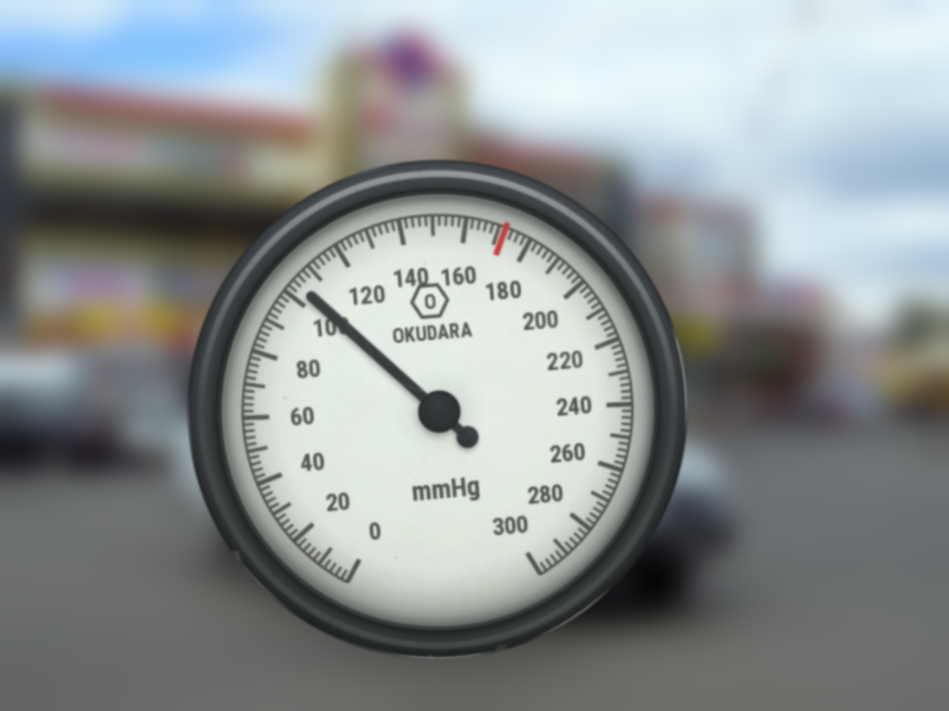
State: 104 mmHg
